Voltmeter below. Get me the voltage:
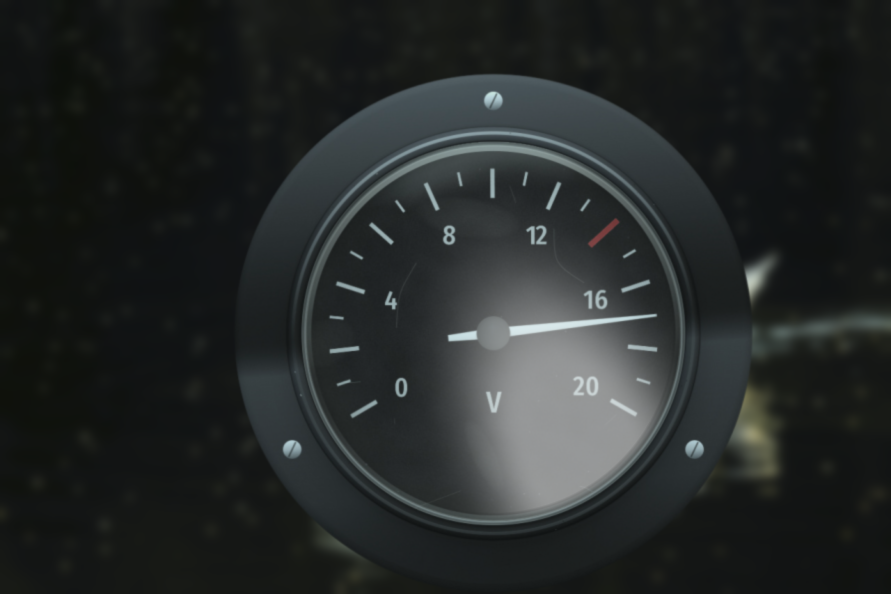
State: 17 V
